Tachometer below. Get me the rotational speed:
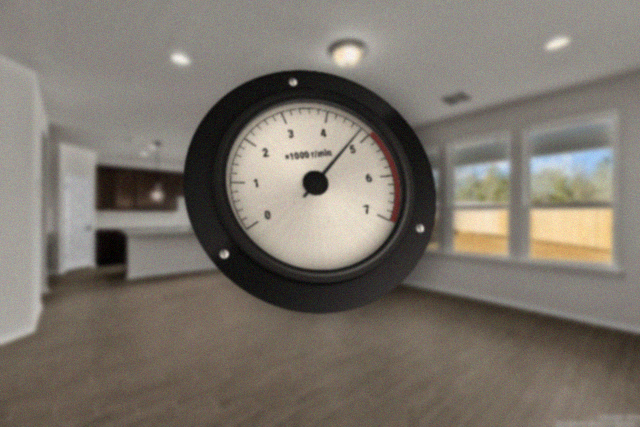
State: 4800 rpm
